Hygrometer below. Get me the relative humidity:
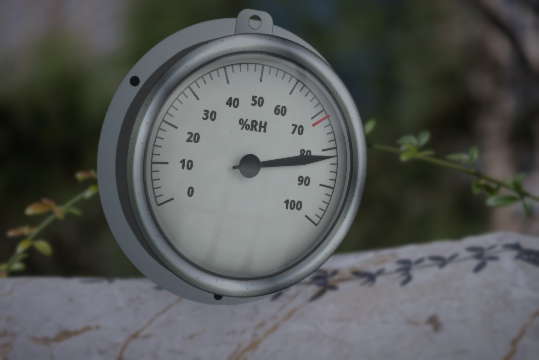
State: 82 %
